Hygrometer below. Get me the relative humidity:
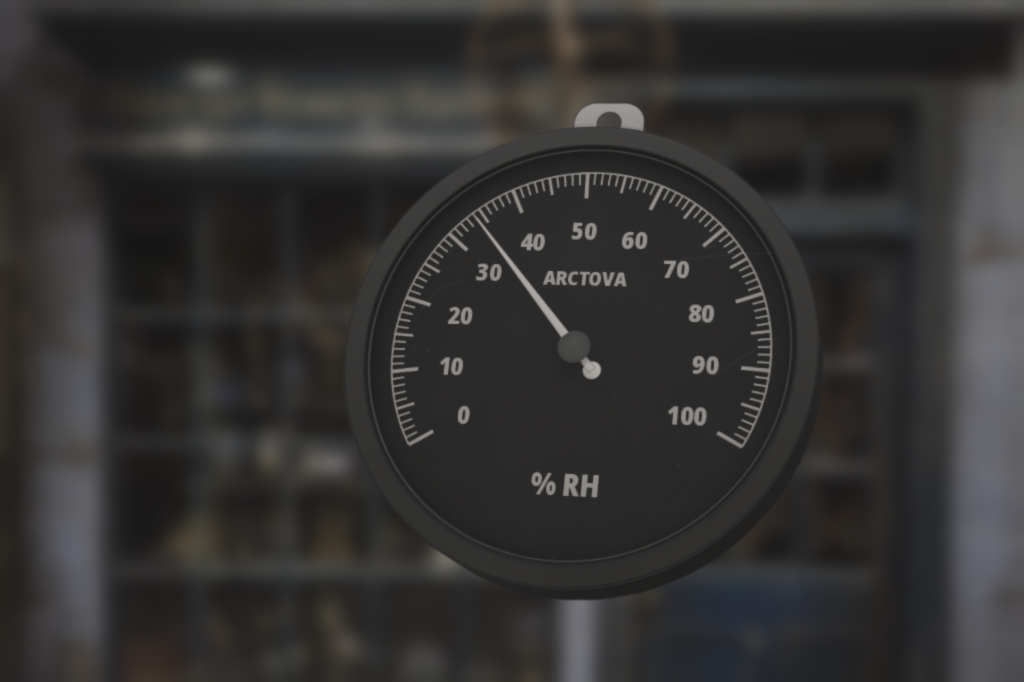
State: 34 %
